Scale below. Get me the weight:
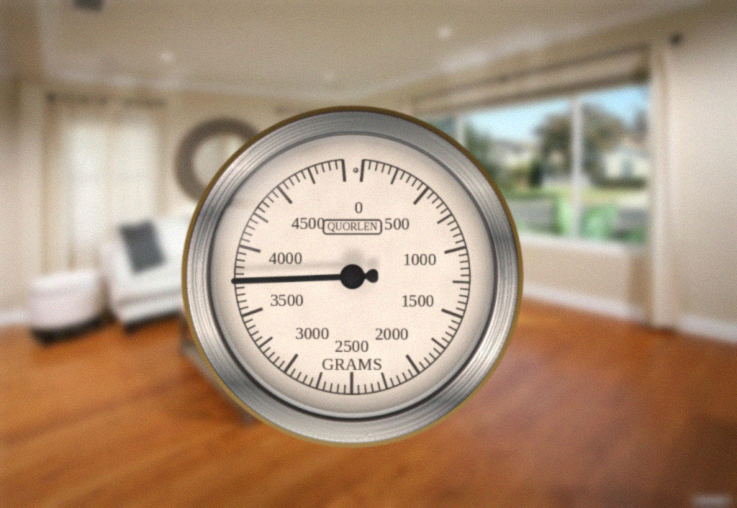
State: 3750 g
